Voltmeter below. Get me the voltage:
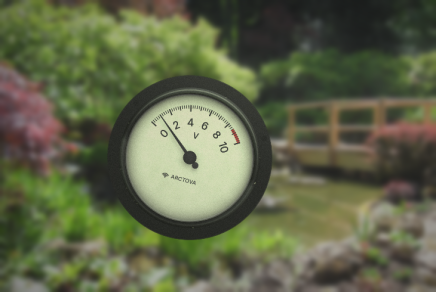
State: 1 V
